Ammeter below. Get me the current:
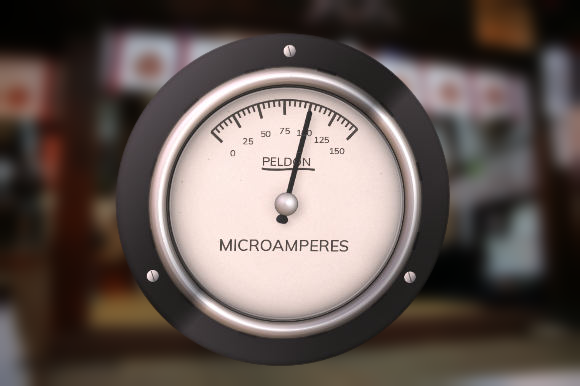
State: 100 µA
